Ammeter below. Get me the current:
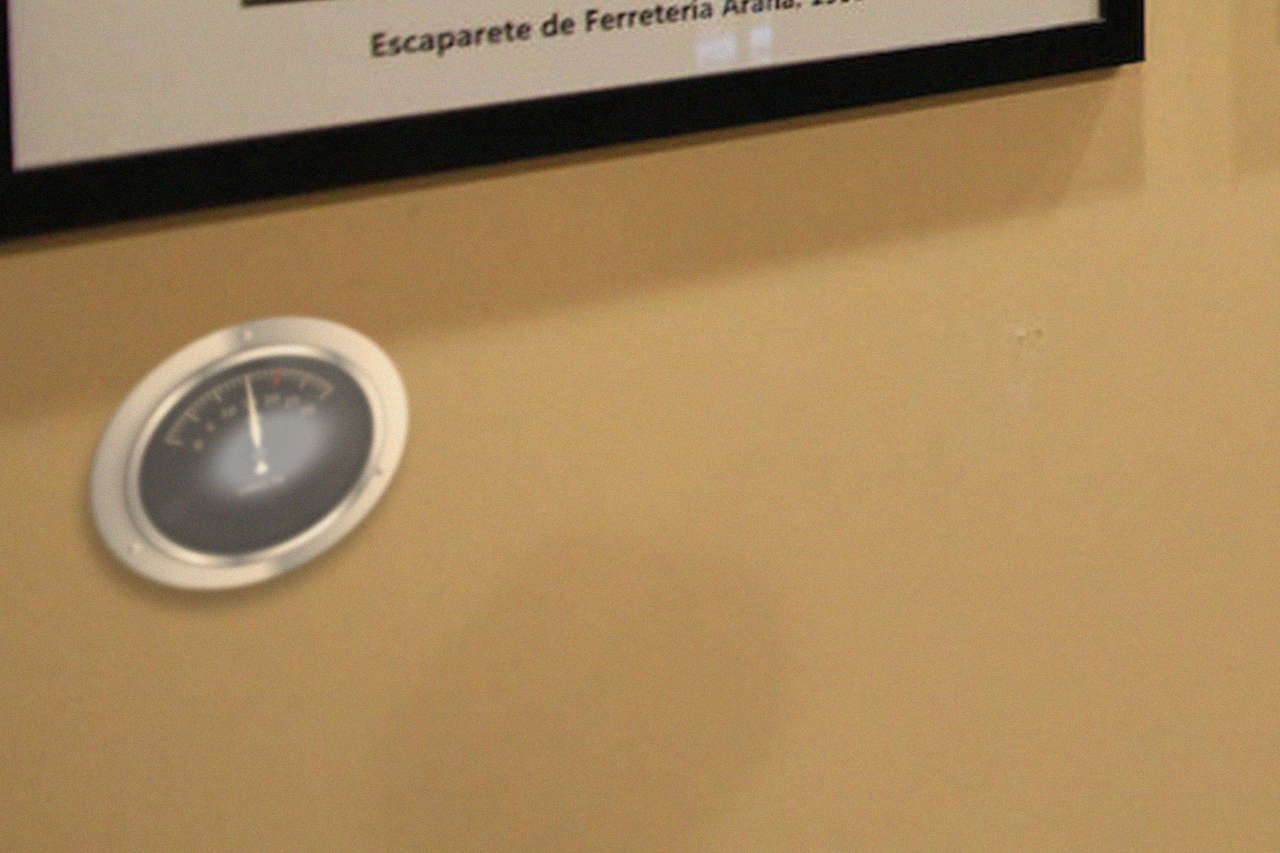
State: 15 mA
